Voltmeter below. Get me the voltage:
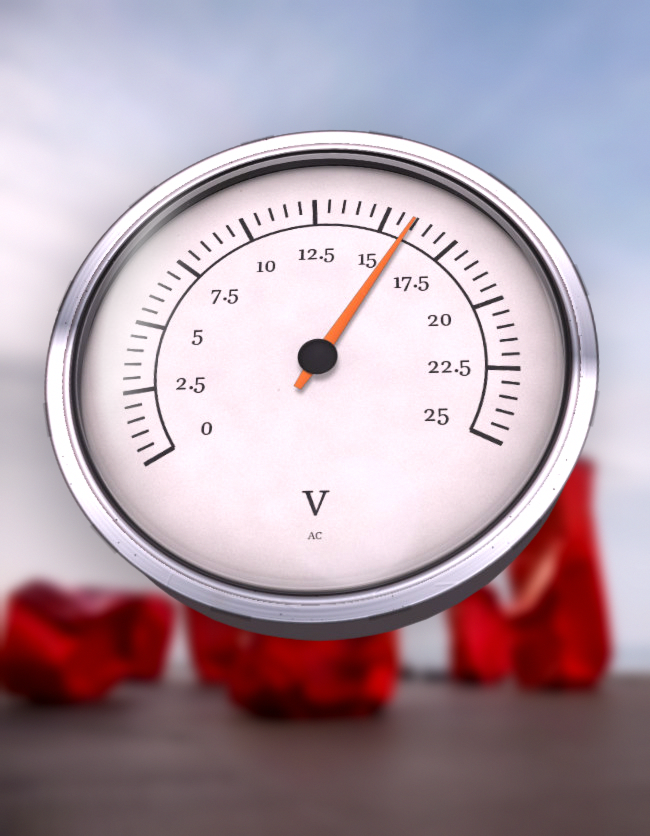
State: 16 V
